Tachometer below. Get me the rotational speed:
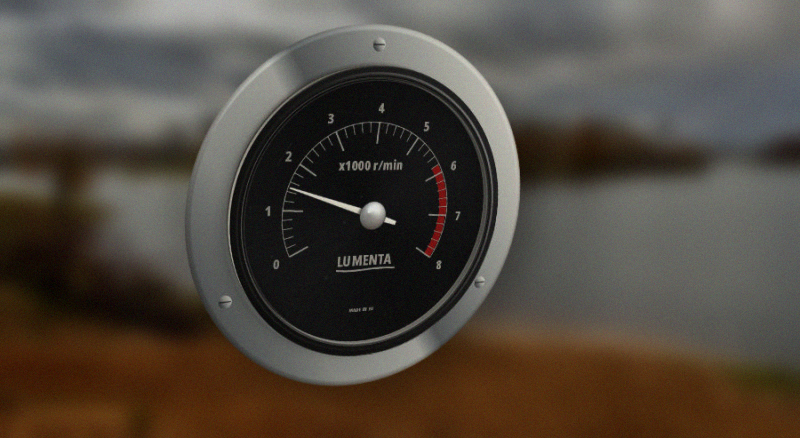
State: 1500 rpm
